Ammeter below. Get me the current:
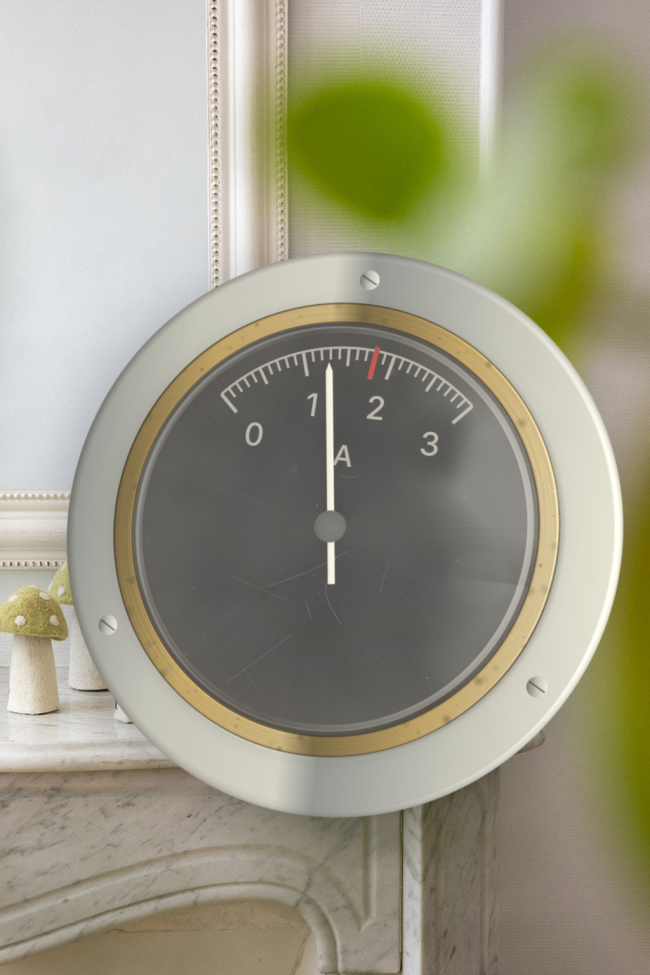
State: 1.3 A
